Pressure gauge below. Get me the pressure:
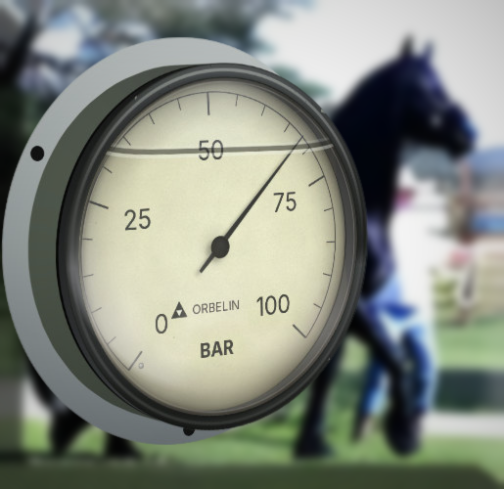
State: 67.5 bar
